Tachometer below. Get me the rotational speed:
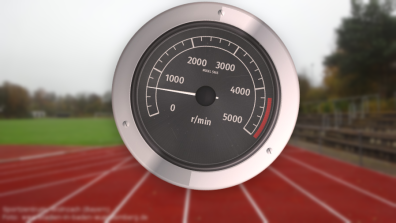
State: 600 rpm
